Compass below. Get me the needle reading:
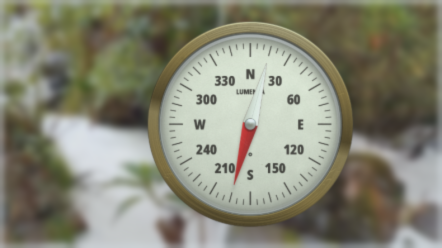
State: 195 °
